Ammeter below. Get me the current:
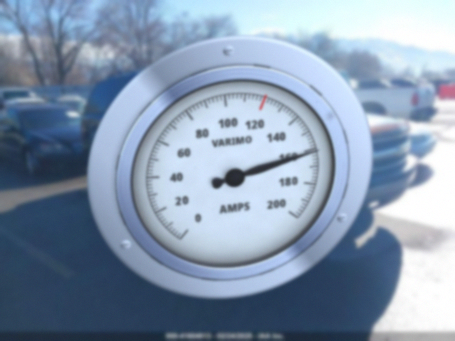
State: 160 A
